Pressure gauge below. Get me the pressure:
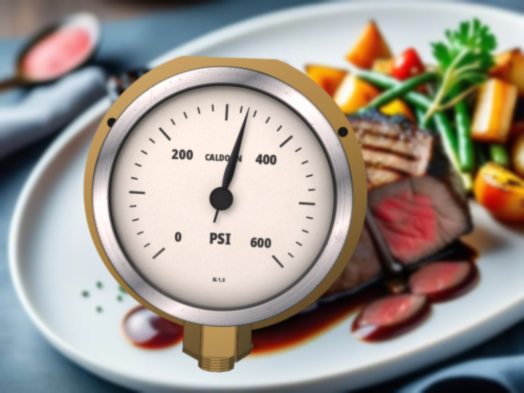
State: 330 psi
